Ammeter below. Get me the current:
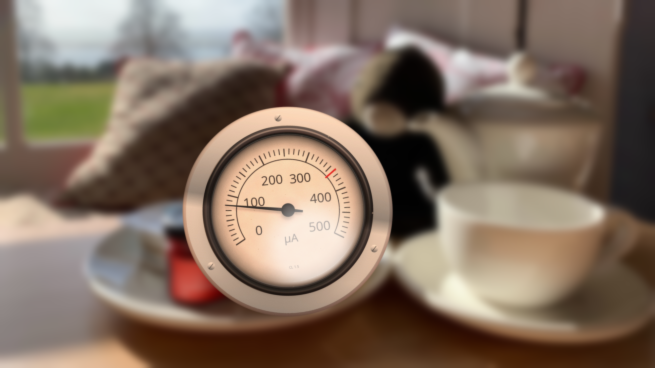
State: 80 µA
